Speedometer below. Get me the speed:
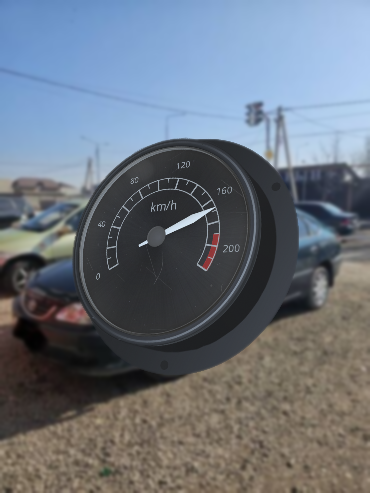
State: 170 km/h
